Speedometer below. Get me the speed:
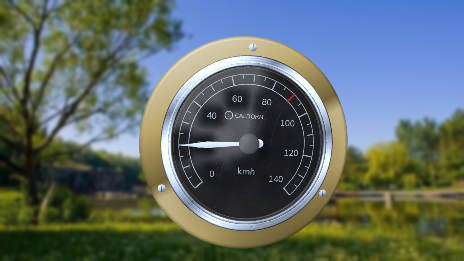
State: 20 km/h
